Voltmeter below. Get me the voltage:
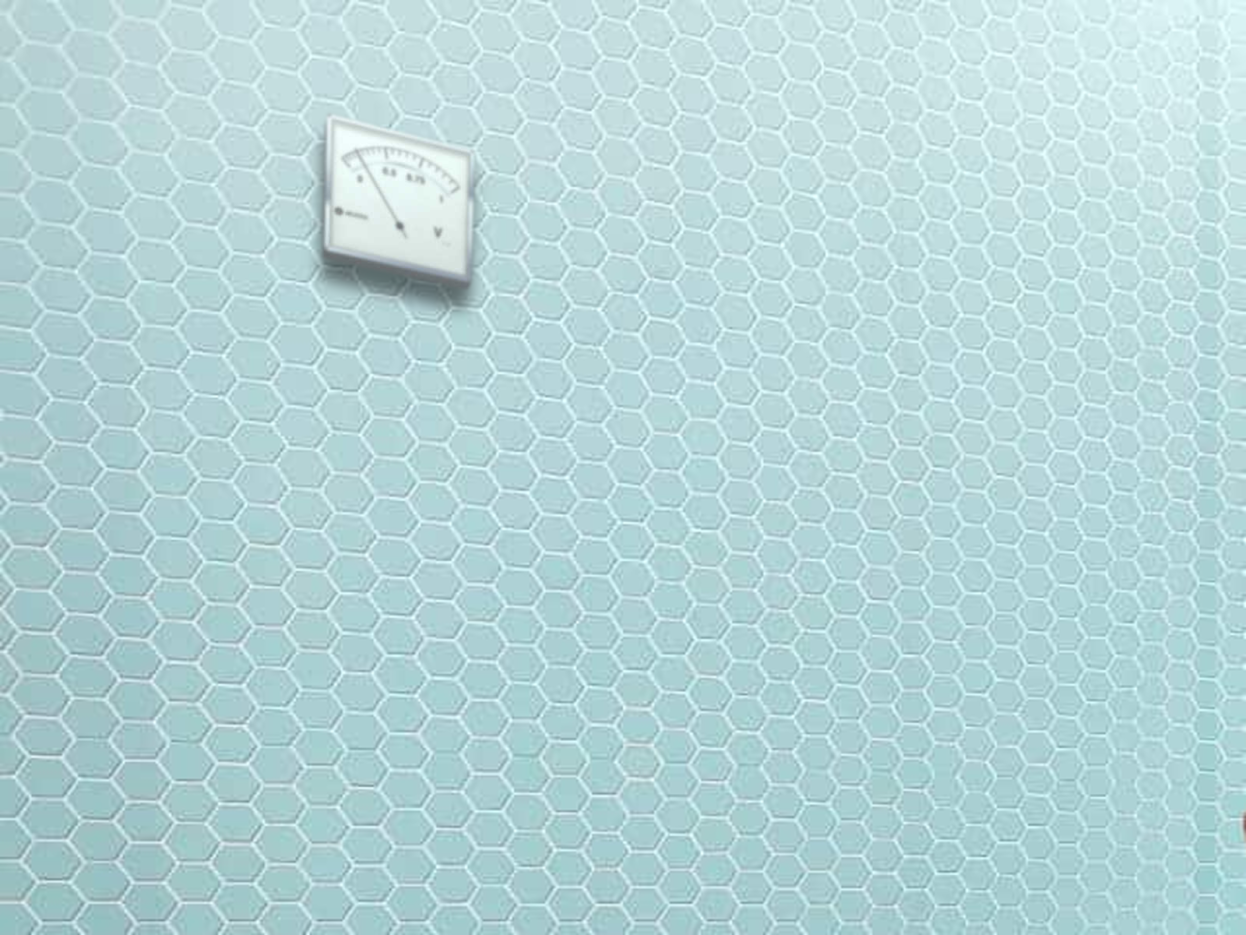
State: 0.25 V
